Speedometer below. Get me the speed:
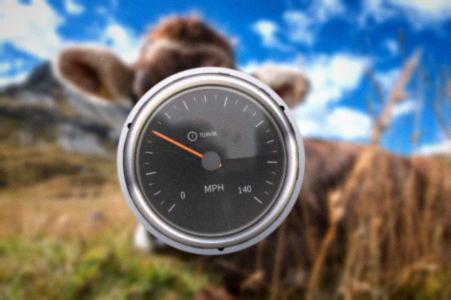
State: 40 mph
